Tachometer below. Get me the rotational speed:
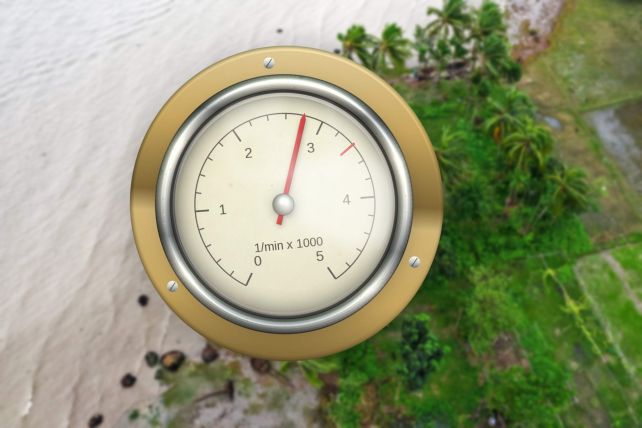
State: 2800 rpm
